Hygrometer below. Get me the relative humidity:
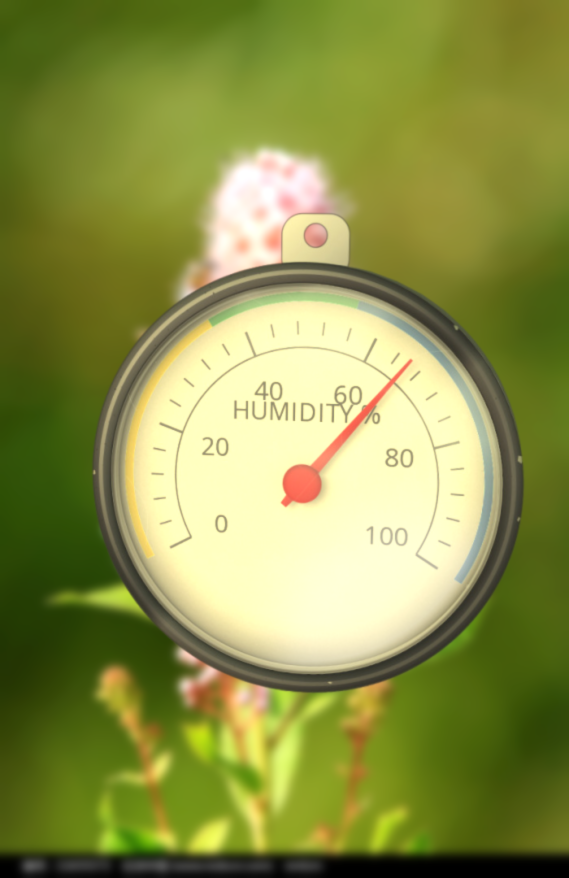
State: 66 %
